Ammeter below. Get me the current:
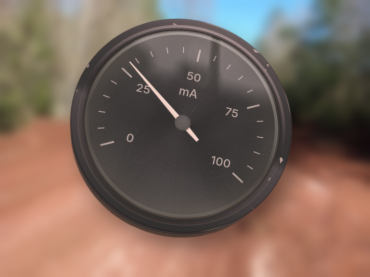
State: 27.5 mA
